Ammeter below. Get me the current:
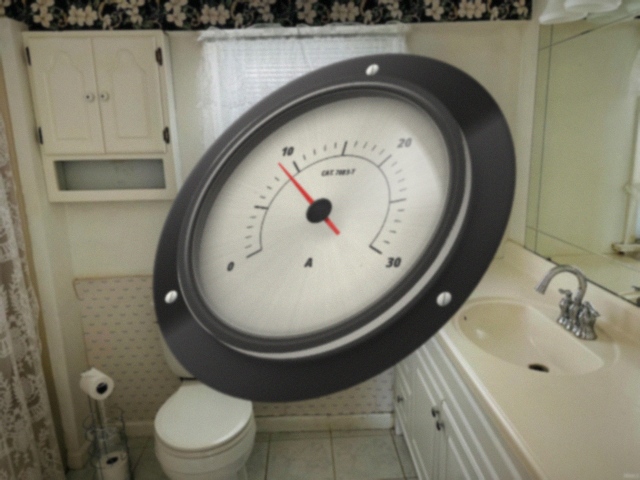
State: 9 A
